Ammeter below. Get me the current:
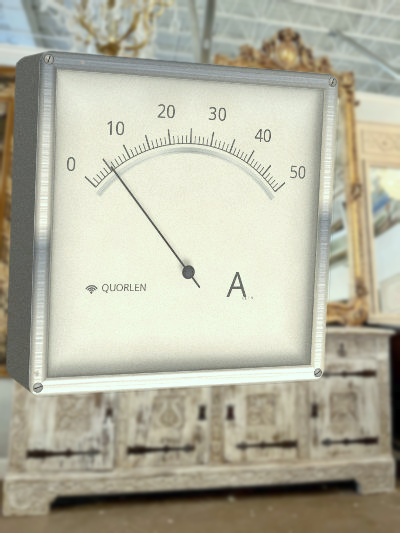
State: 5 A
